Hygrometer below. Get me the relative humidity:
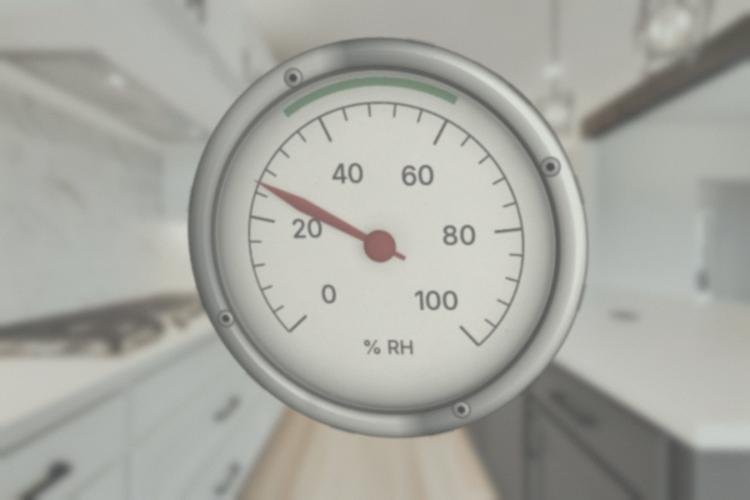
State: 26 %
